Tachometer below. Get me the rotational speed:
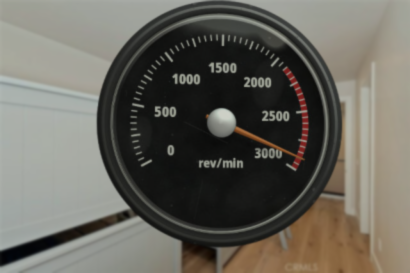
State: 2900 rpm
